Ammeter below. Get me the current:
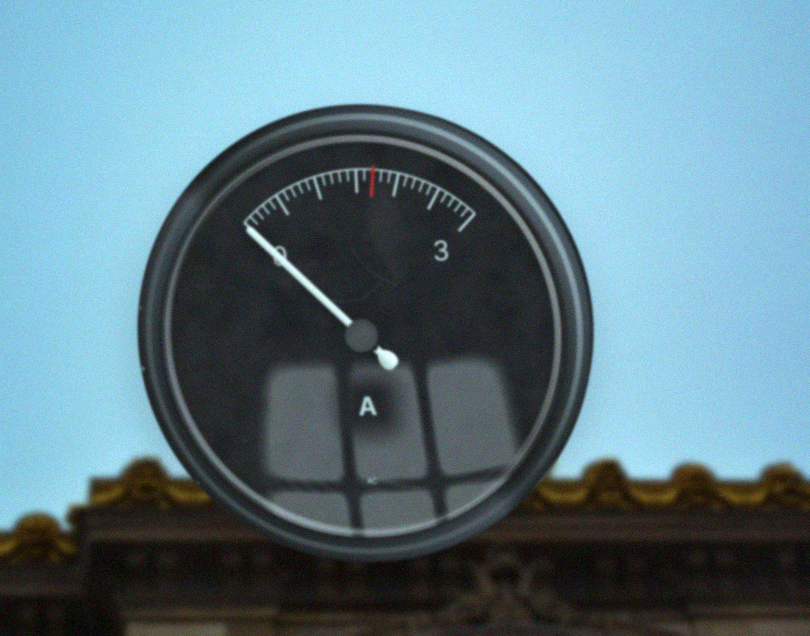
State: 0 A
